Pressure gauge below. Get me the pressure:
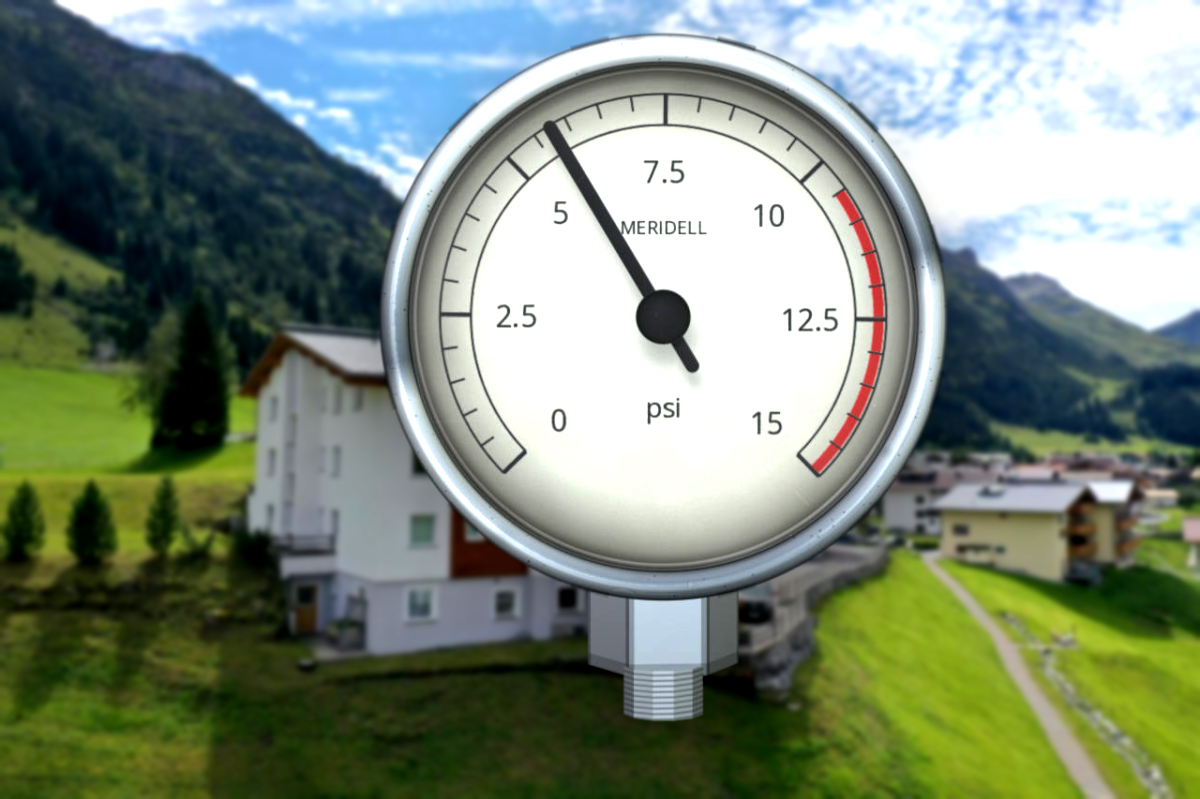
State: 5.75 psi
